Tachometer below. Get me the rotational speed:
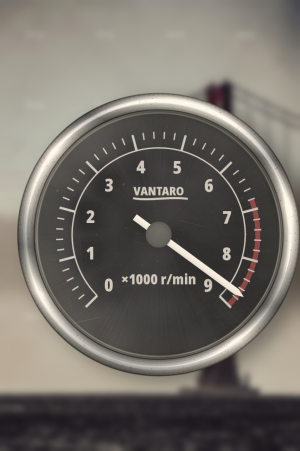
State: 8700 rpm
